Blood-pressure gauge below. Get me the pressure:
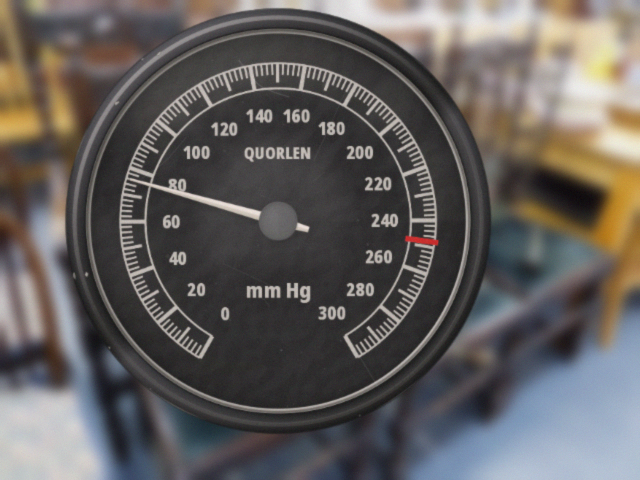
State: 76 mmHg
